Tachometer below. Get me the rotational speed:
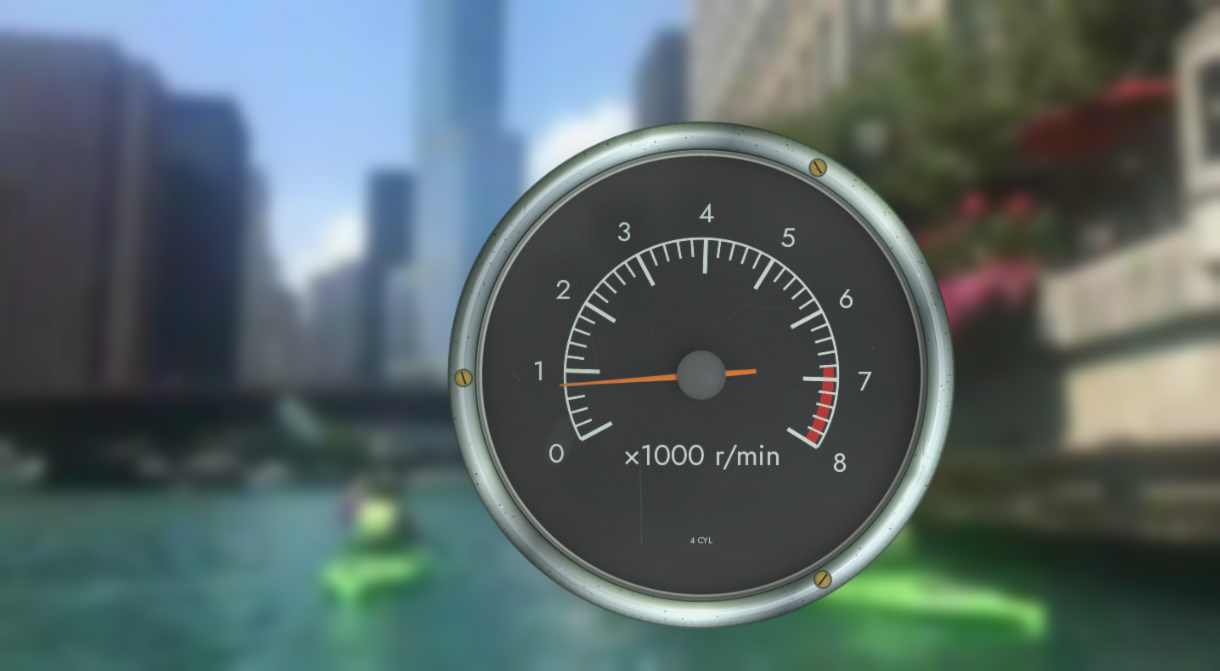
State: 800 rpm
